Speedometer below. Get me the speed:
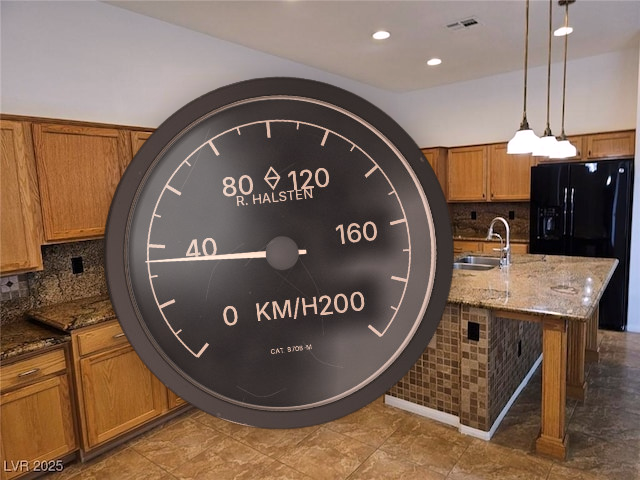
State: 35 km/h
